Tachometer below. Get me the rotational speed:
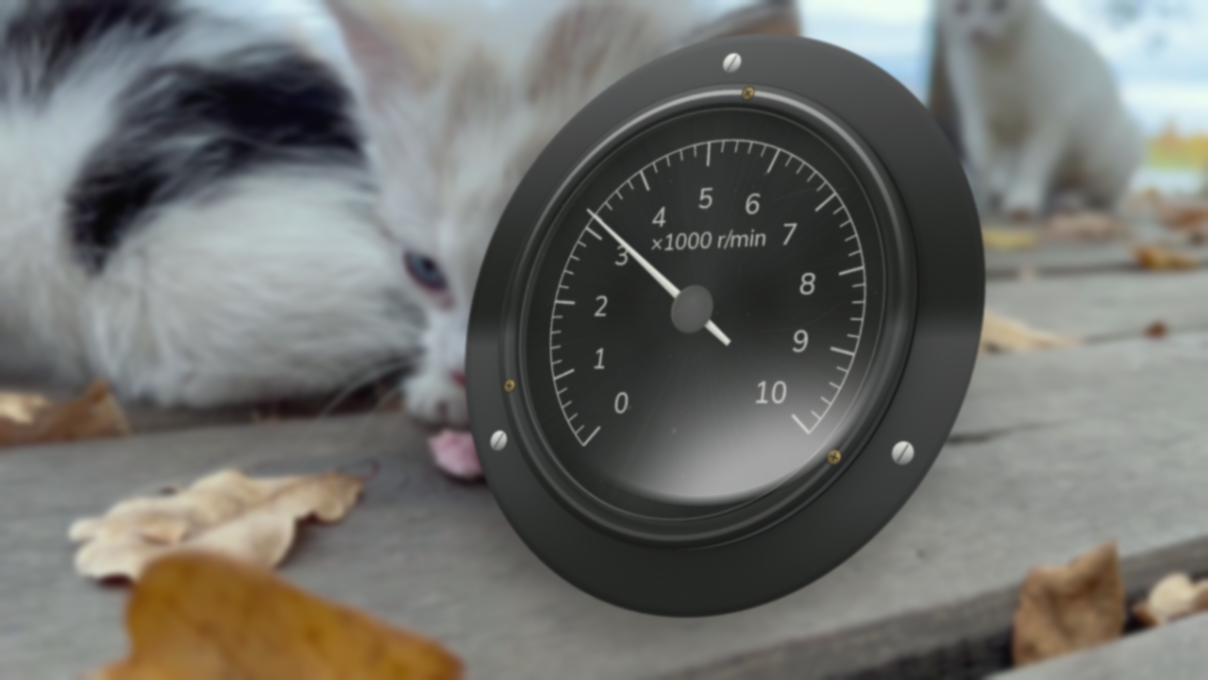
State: 3200 rpm
